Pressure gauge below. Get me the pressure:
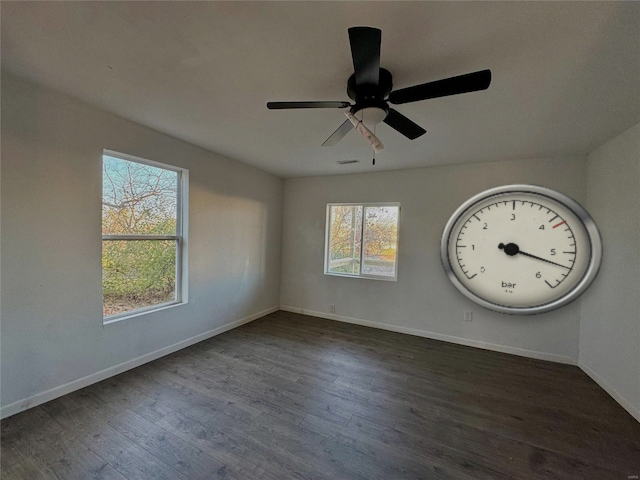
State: 5.4 bar
